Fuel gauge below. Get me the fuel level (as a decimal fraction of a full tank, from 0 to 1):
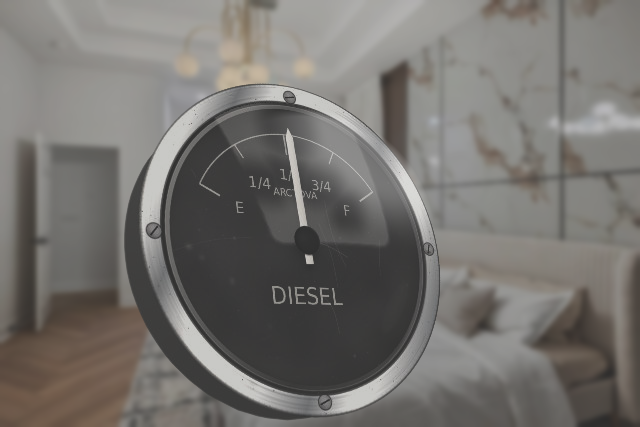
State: 0.5
